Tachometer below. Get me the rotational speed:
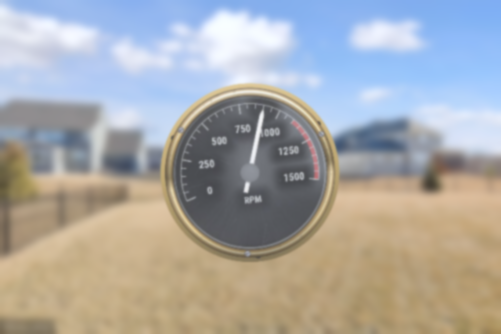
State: 900 rpm
